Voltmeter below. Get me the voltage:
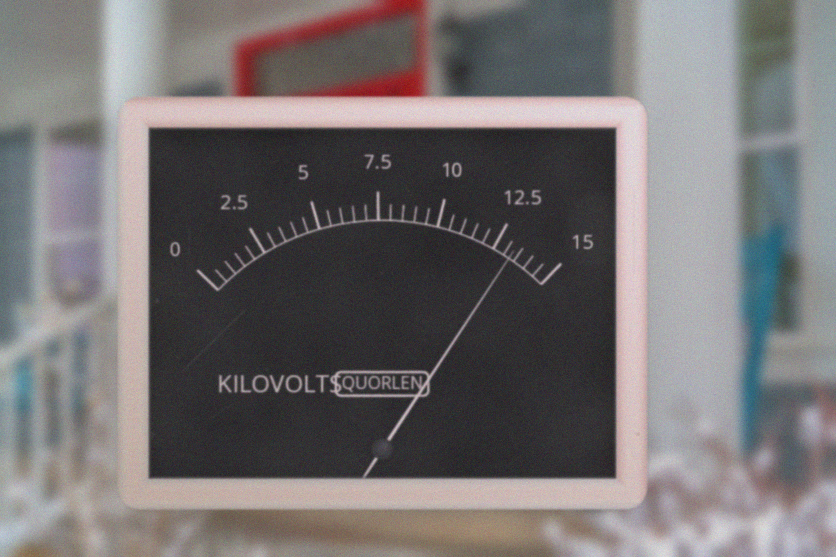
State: 13.25 kV
